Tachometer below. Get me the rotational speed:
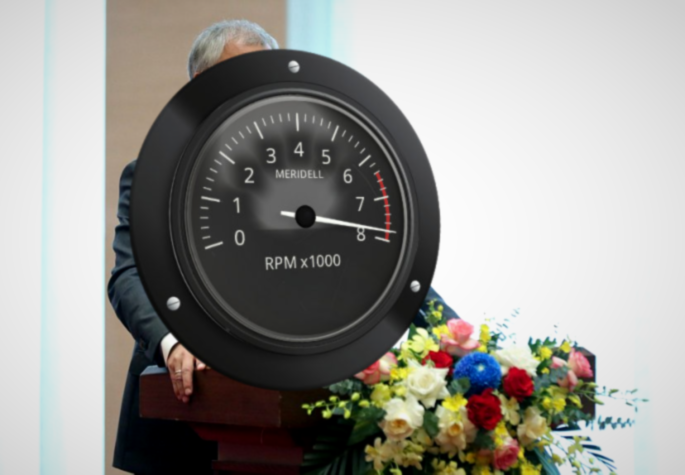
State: 7800 rpm
